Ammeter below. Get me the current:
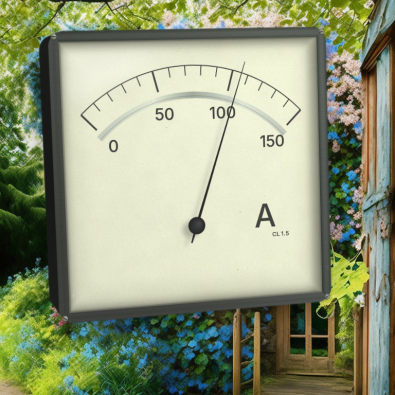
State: 105 A
